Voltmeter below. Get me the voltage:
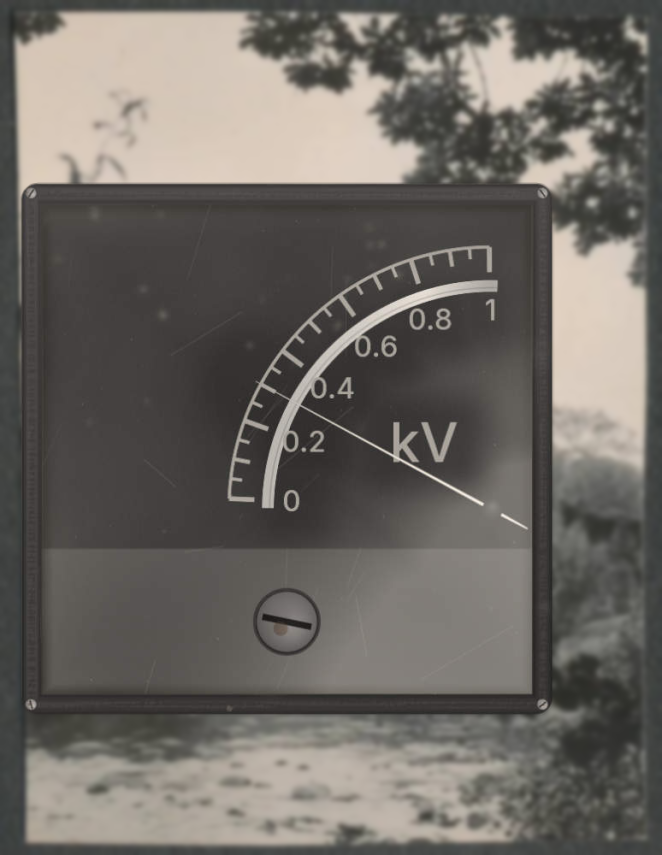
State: 0.3 kV
